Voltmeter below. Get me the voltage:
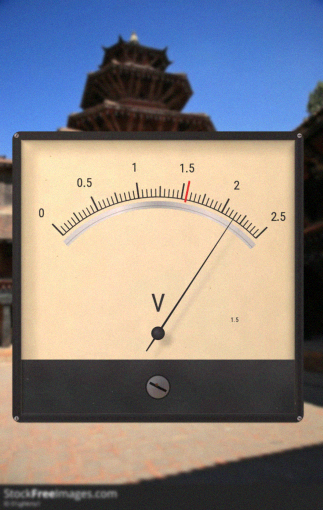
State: 2.15 V
